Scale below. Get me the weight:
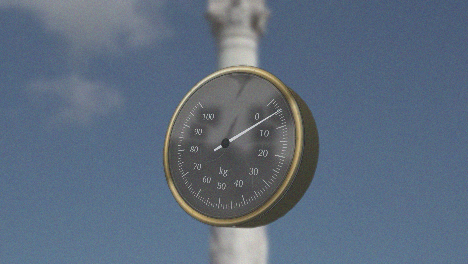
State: 5 kg
